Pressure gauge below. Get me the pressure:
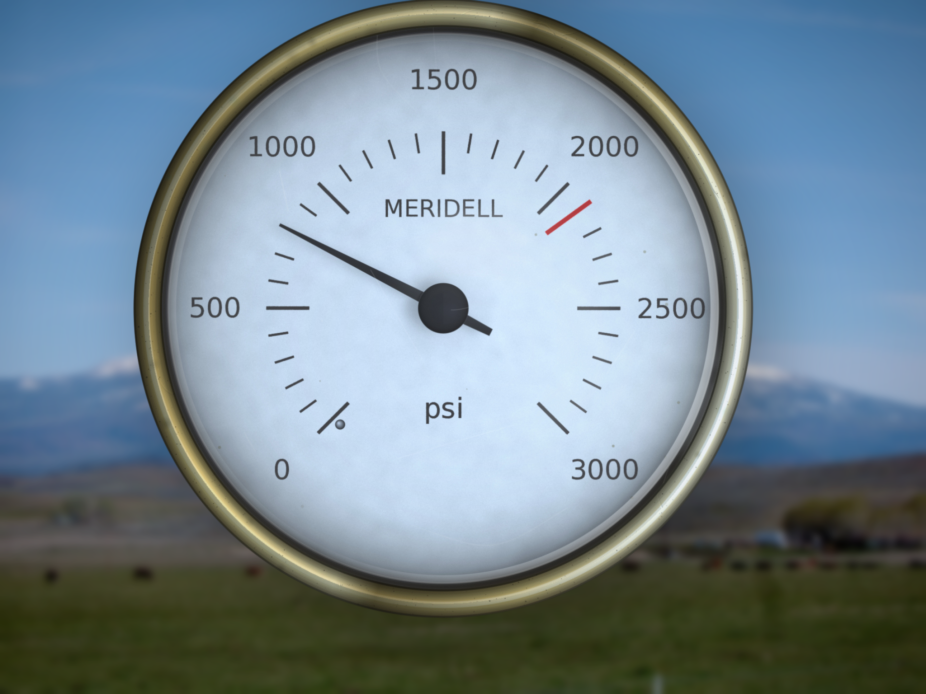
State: 800 psi
